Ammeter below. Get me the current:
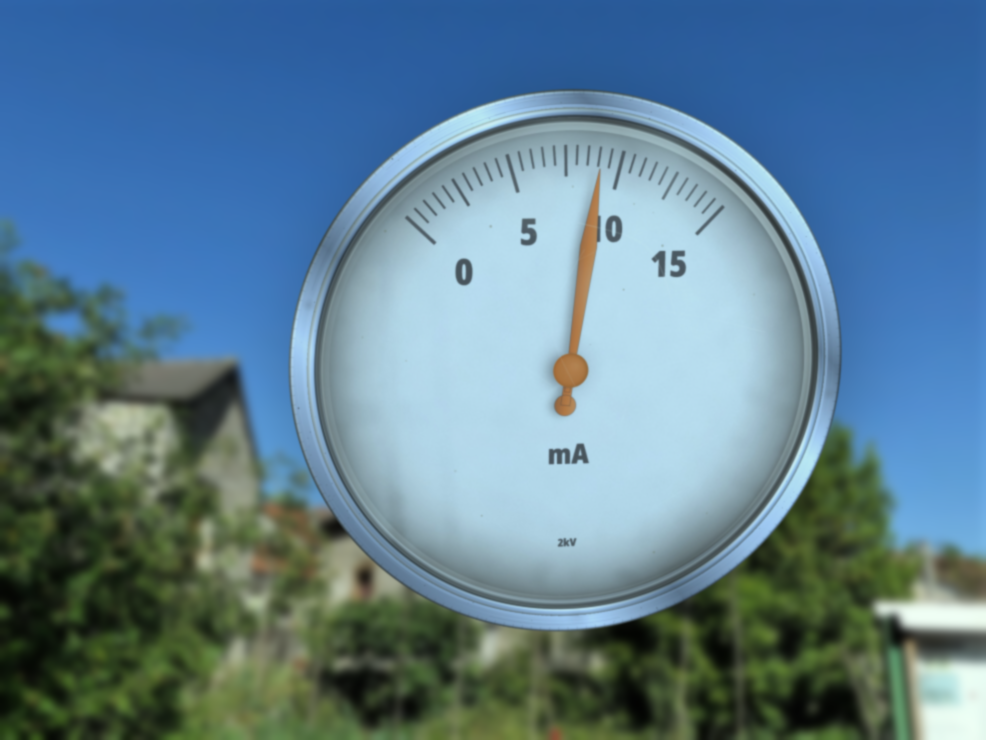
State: 9 mA
